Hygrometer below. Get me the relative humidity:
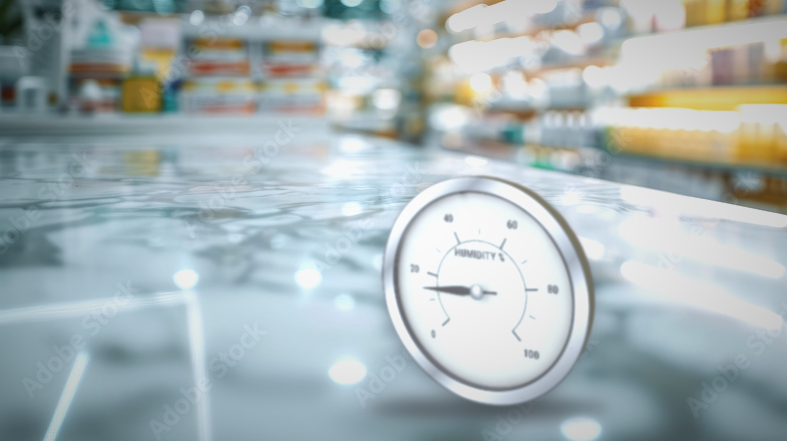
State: 15 %
